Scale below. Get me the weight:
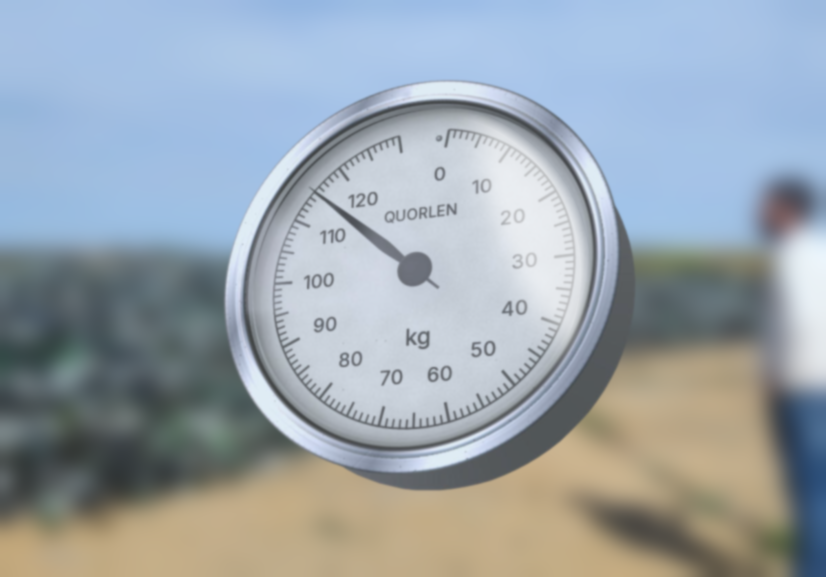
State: 115 kg
